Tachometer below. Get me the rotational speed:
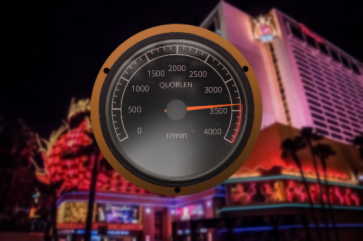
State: 3400 rpm
